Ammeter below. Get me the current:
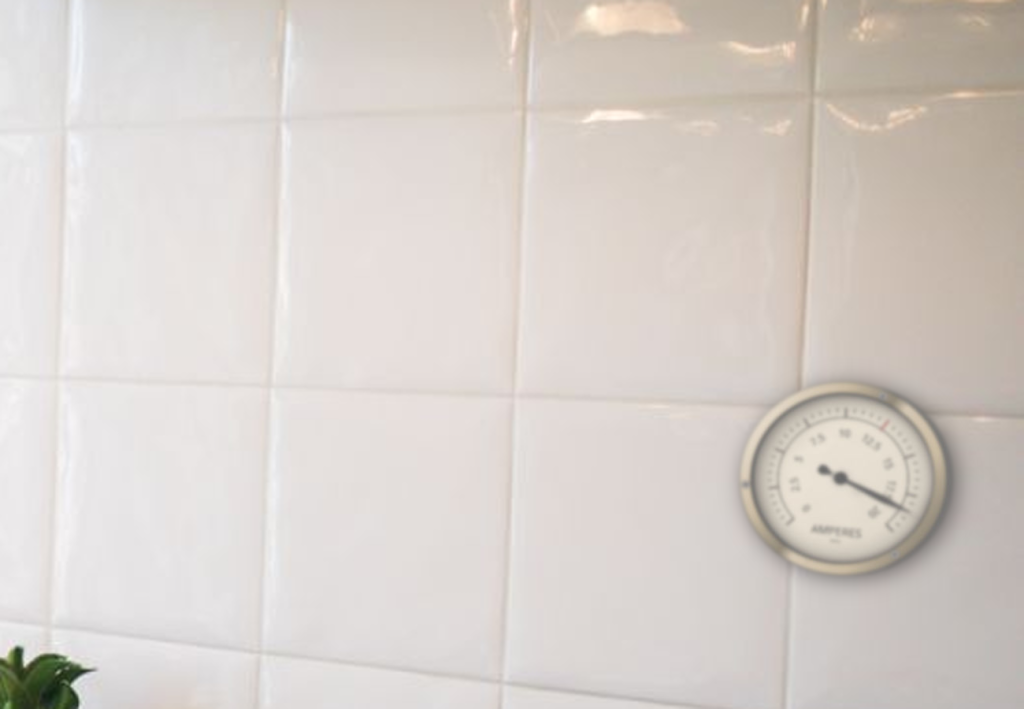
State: 18.5 A
